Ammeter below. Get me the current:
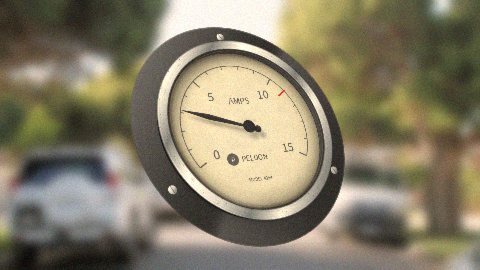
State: 3 A
